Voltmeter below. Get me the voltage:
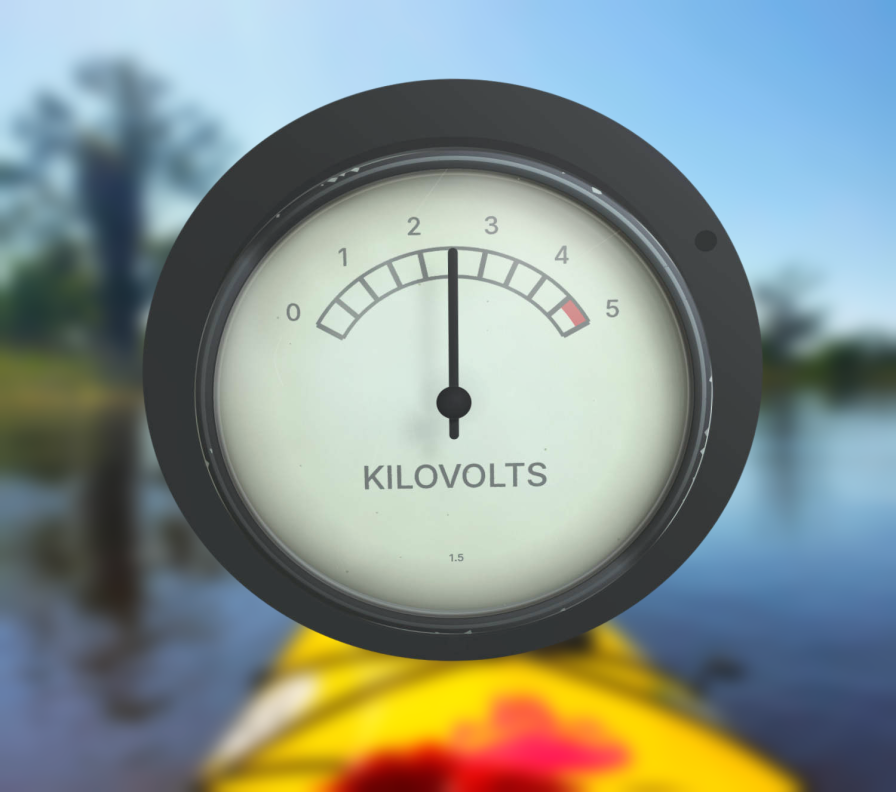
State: 2.5 kV
